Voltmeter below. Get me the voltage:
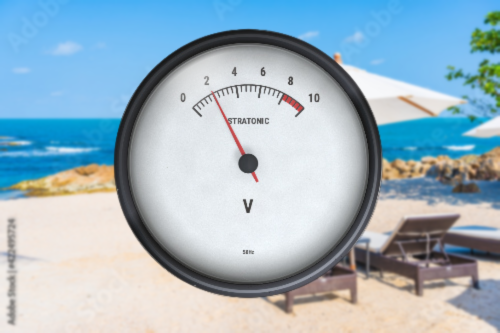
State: 2 V
